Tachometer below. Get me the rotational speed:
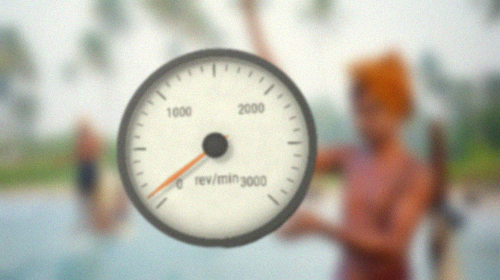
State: 100 rpm
